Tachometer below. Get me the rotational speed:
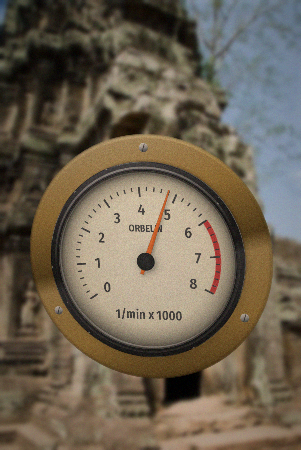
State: 4800 rpm
